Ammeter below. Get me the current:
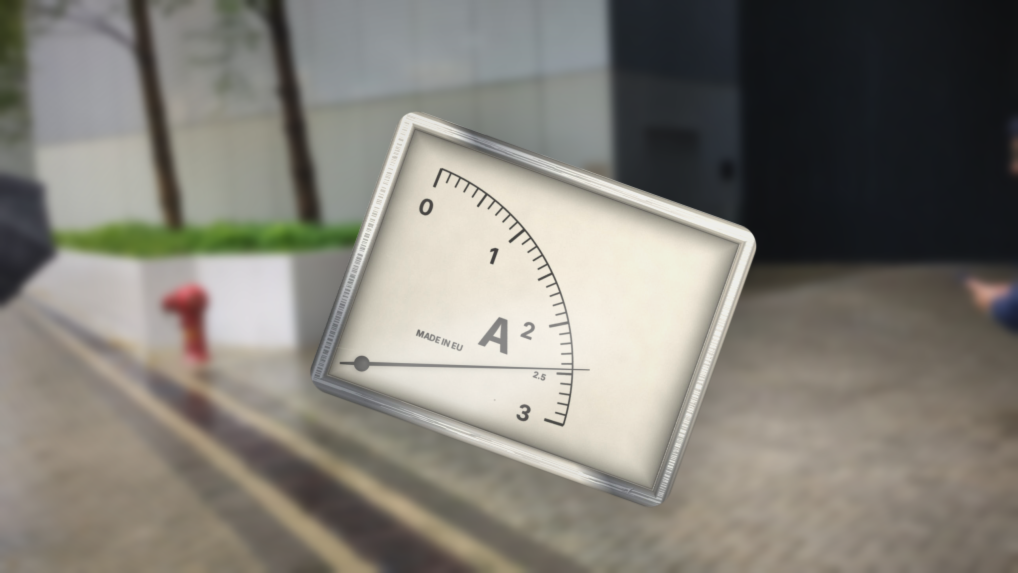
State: 2.45 A
